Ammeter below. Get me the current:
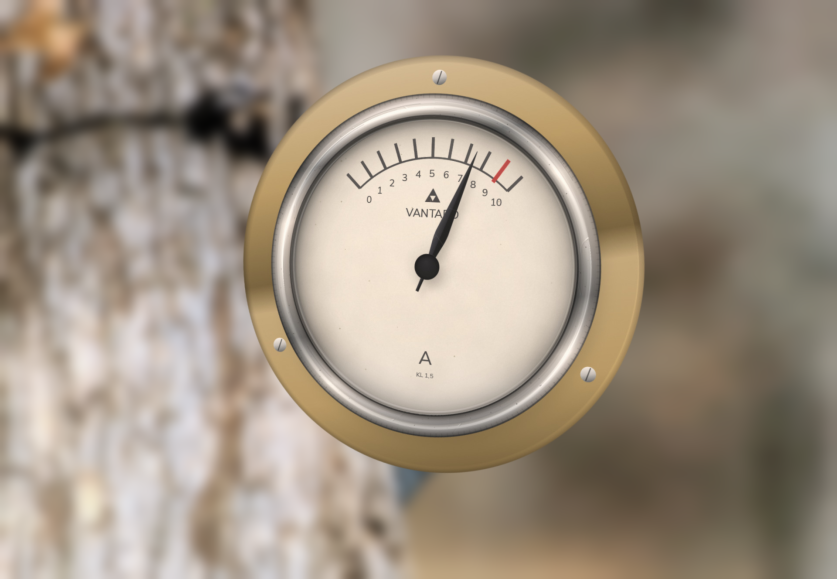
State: 7.5 A
